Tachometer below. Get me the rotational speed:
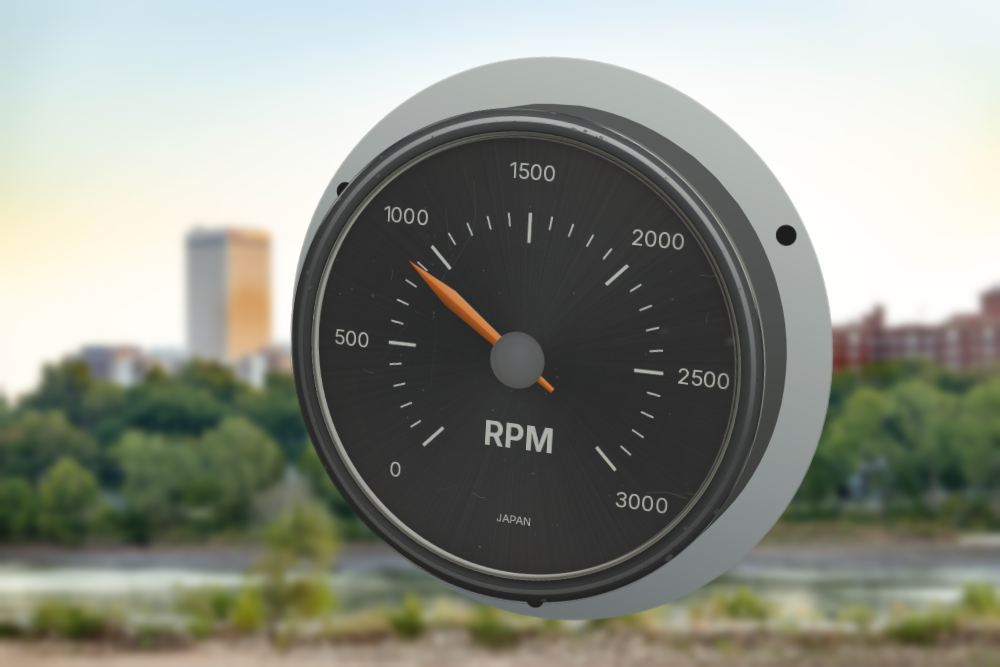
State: 900 rpm
